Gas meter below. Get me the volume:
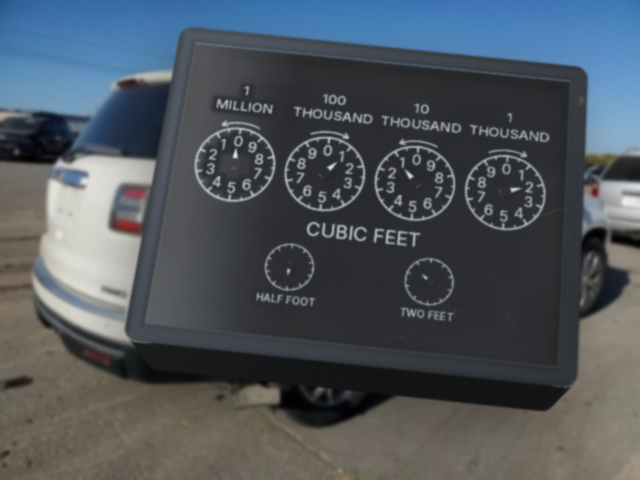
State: 11200 ft³
